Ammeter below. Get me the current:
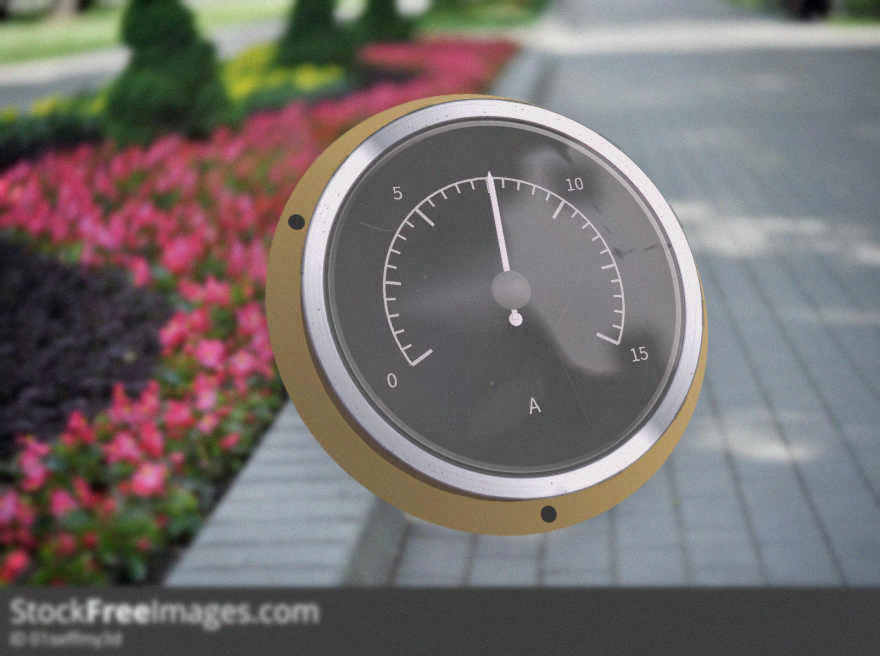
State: 7.5 A
